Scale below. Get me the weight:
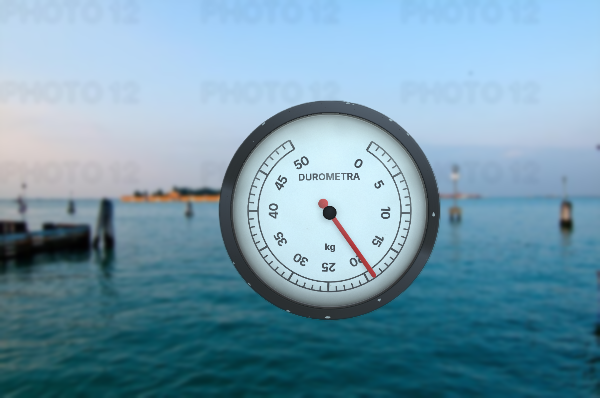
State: 19 kg
